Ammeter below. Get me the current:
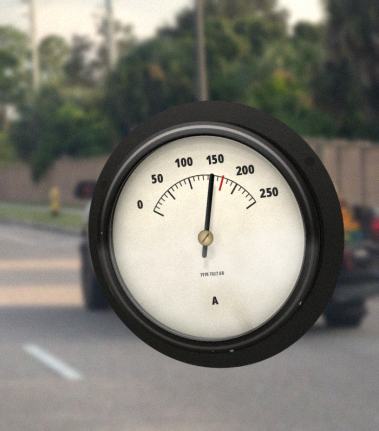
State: 150 A
